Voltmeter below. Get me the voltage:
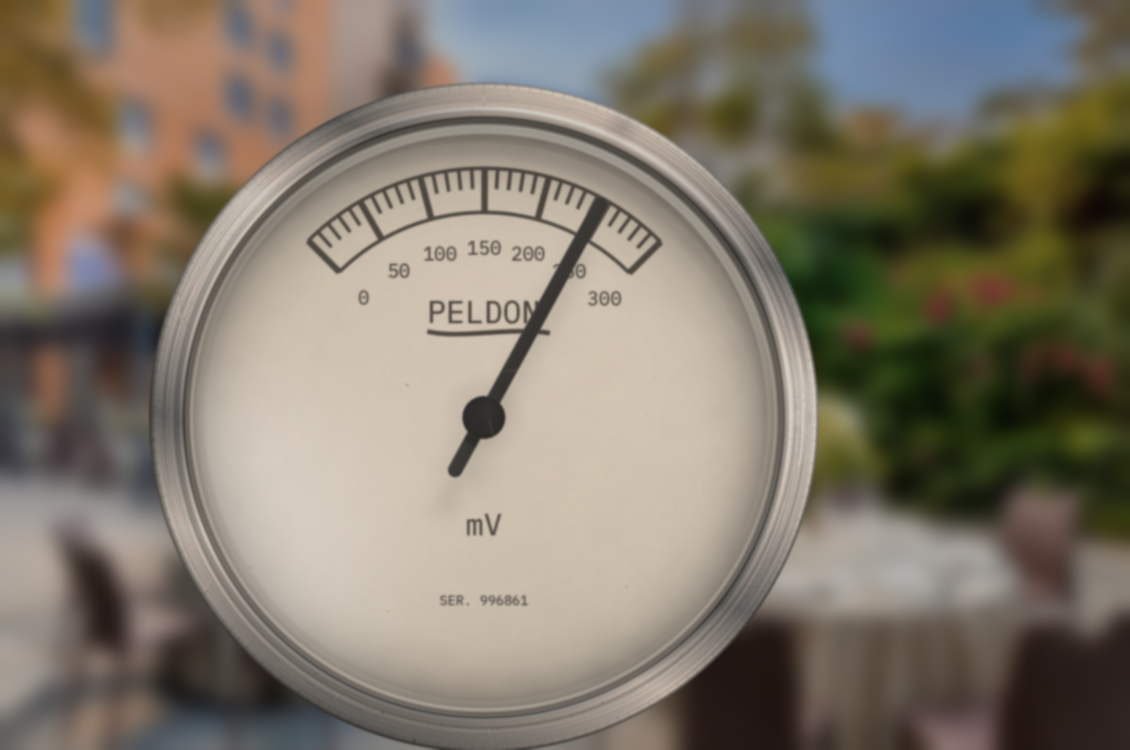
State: 245 mV
